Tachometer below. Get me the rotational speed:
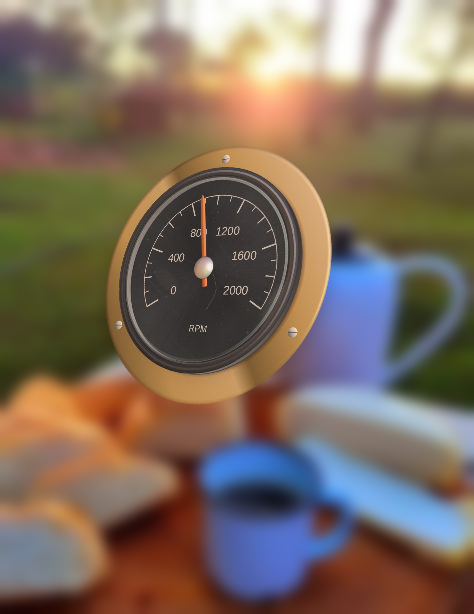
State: 900 rpm
